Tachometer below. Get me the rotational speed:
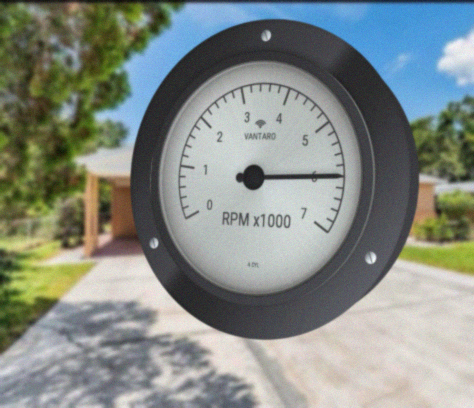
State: 6000 rpm
